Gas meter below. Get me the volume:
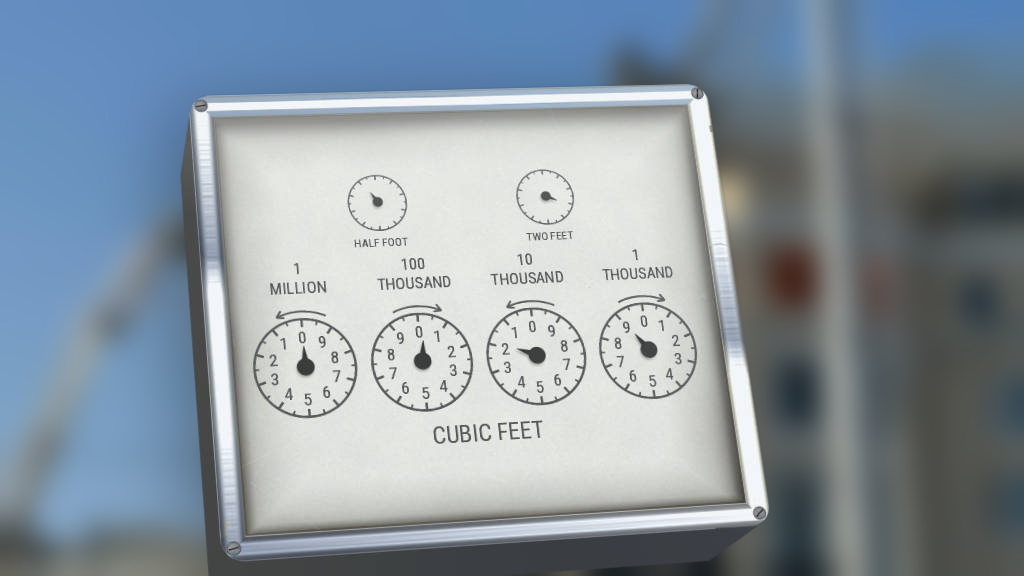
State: 1900 ft³
